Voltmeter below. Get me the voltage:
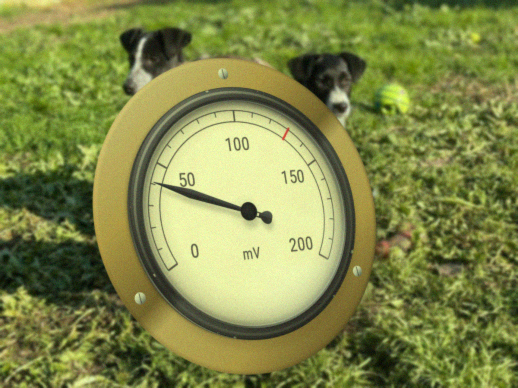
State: 40 mV
